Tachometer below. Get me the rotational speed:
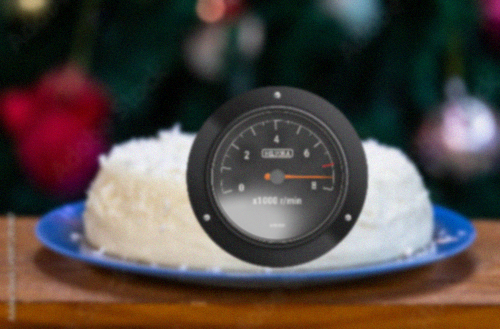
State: 7500 rpm
